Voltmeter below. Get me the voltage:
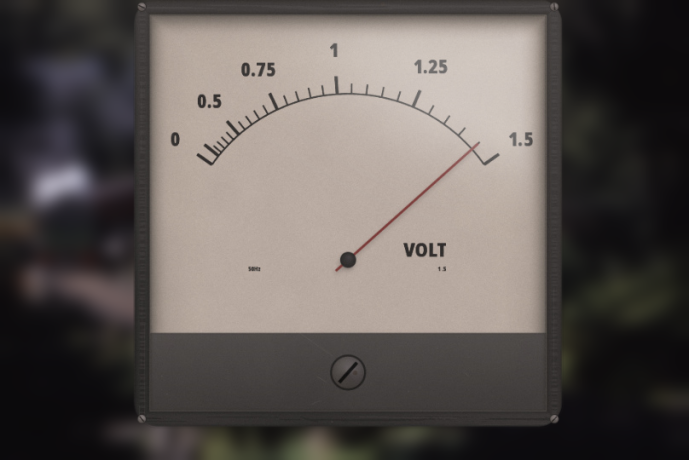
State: 1.45 V
